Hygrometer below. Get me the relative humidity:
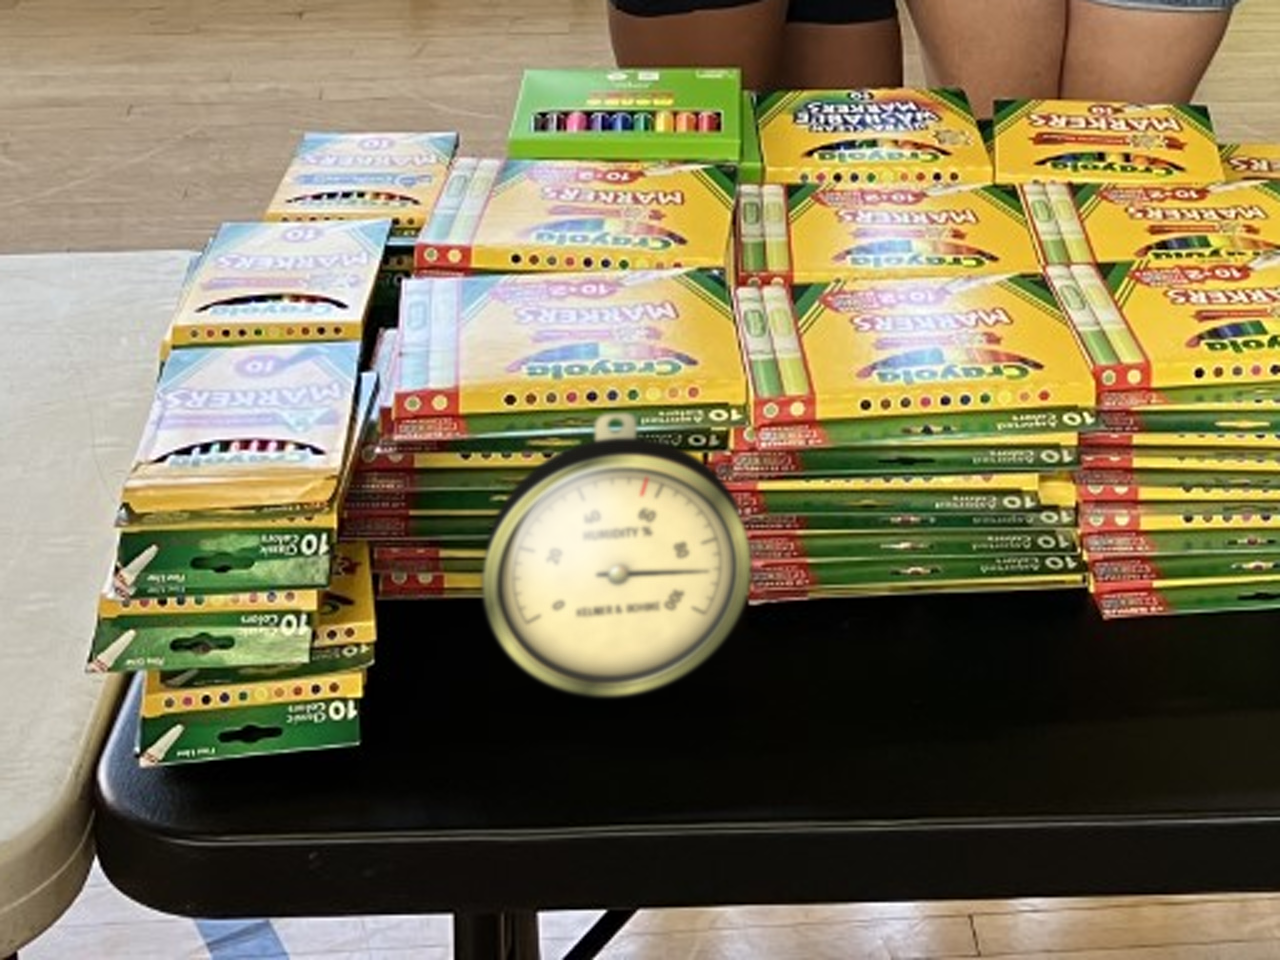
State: 88 %
